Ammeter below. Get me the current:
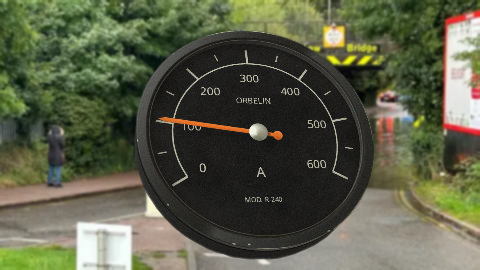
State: 100 A
